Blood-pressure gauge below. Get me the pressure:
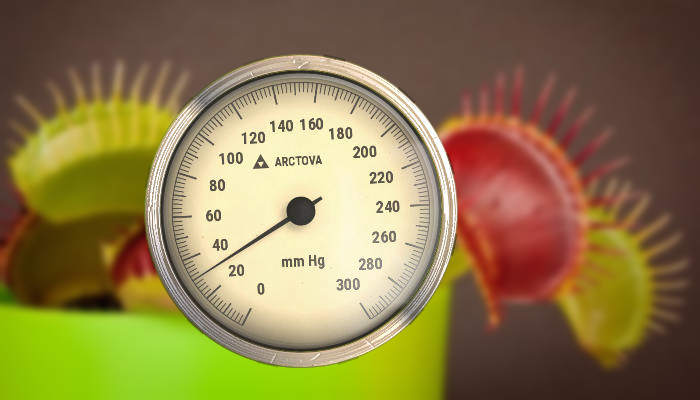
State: 30 mmHg
